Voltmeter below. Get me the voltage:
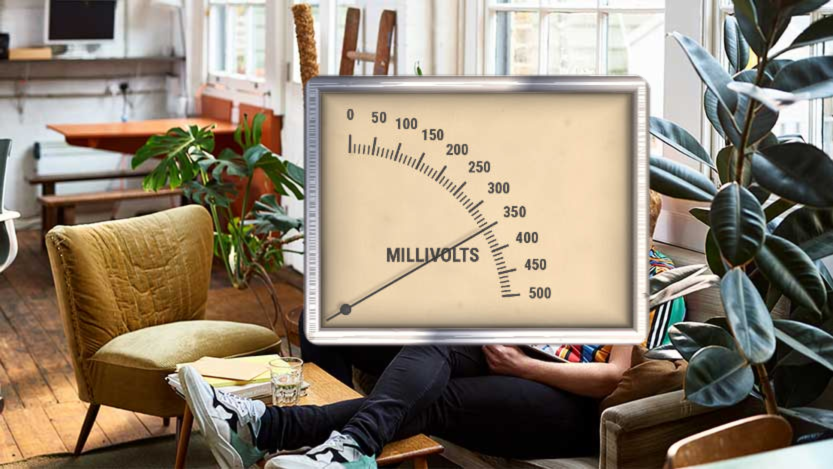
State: 350 mV
